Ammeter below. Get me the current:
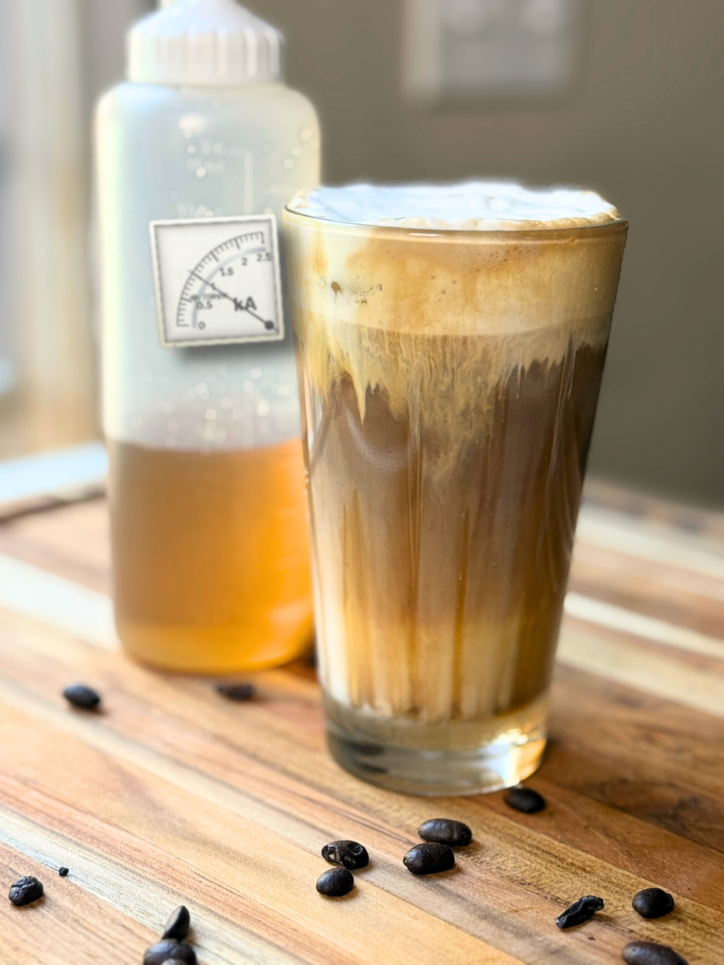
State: 1 kA
